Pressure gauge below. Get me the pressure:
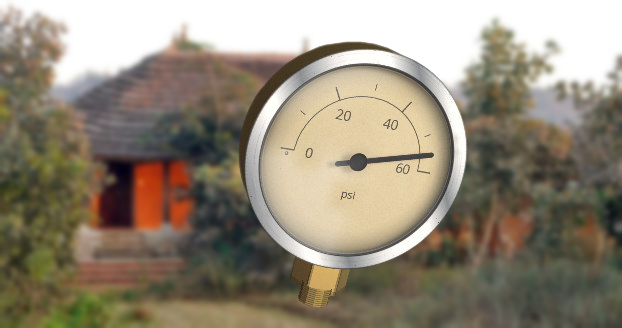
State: 55 psi
